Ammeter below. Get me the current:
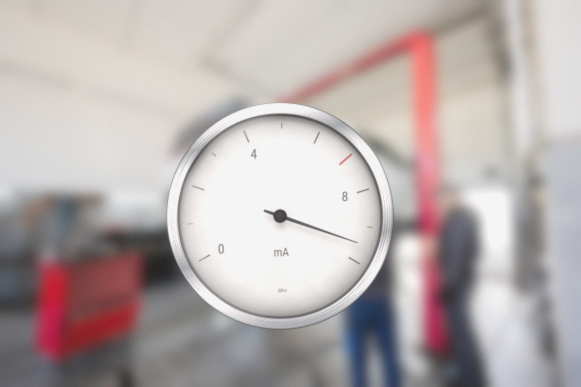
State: 9.5 mA
